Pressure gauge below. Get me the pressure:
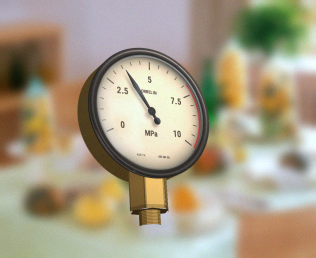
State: 3.5 MPa
